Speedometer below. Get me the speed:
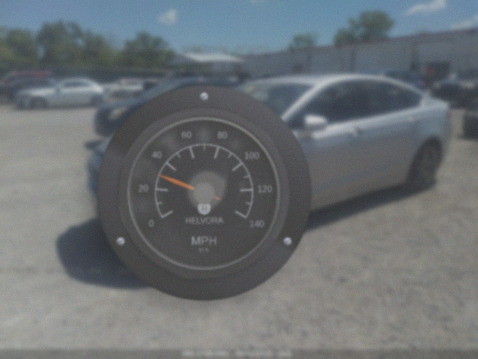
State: 30 mph
